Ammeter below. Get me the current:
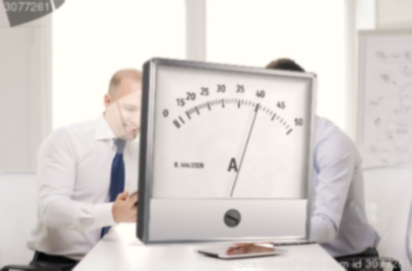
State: 40 A
